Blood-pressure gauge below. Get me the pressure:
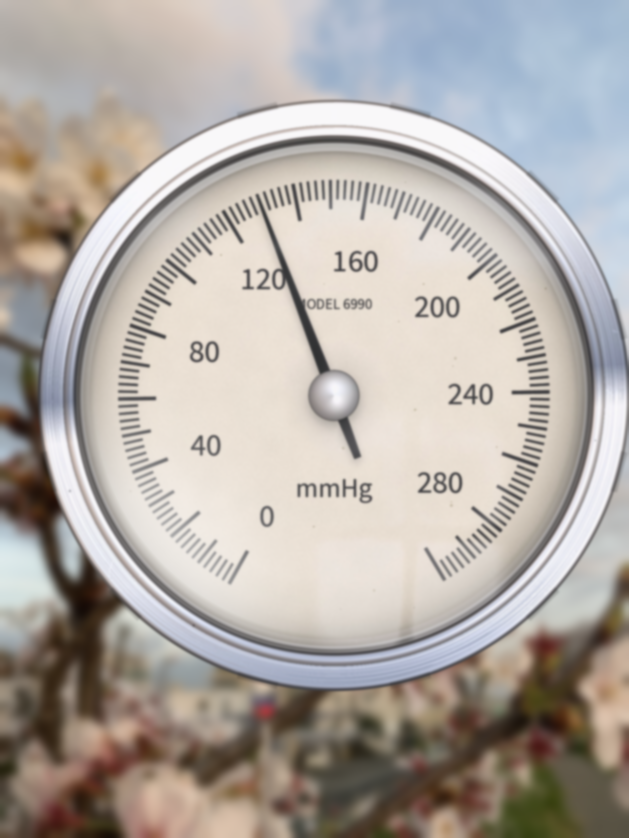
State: 130 mmHg
